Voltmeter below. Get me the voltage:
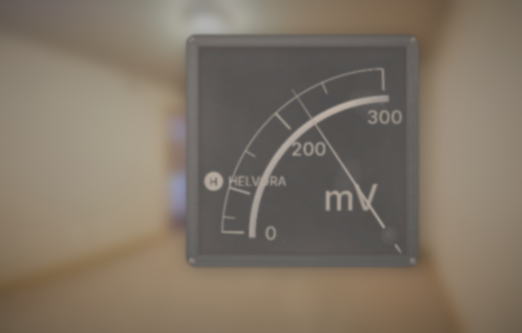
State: 225 mV
